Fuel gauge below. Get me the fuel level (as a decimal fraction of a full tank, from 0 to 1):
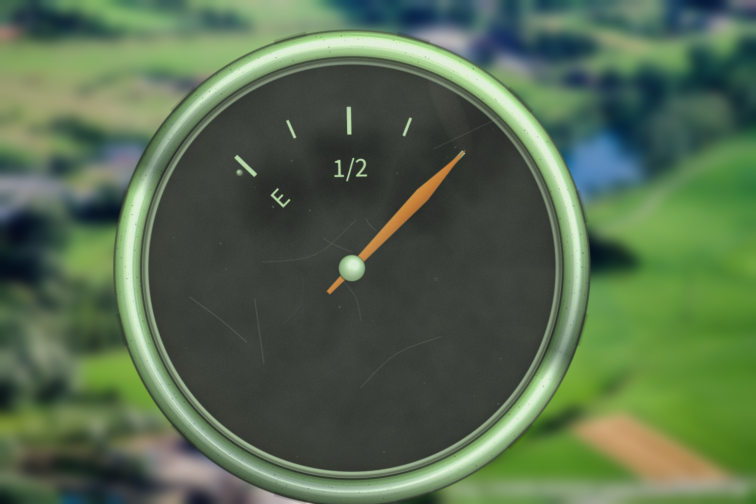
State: 1
